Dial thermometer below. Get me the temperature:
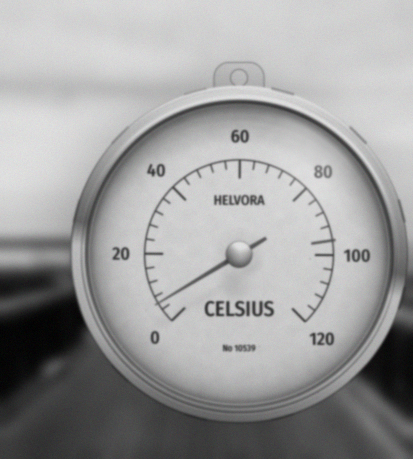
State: 6 °C
